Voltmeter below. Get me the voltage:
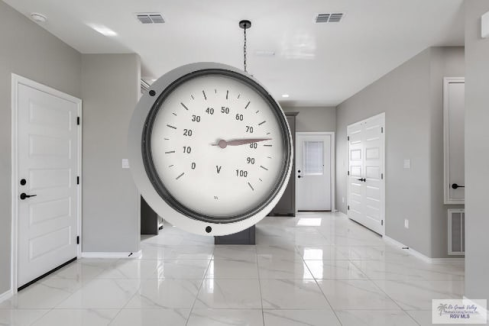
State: 77.5 V
